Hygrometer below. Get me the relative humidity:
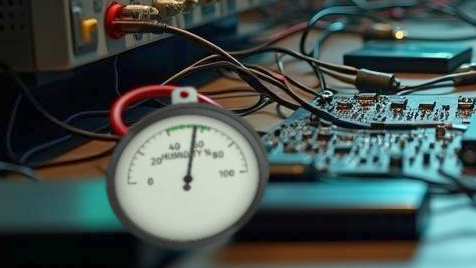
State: 56 %
